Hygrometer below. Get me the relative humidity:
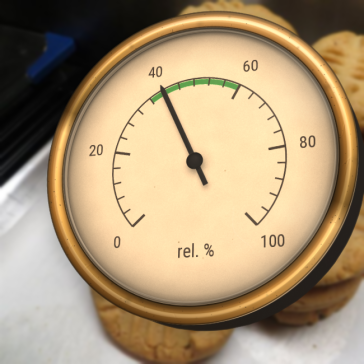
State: 40 %
